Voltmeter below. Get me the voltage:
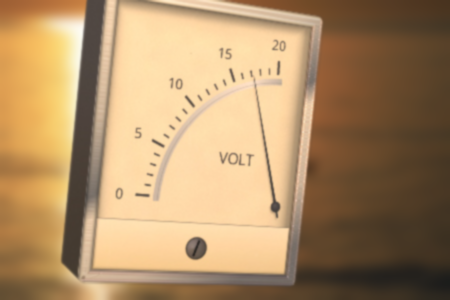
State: 17 V
